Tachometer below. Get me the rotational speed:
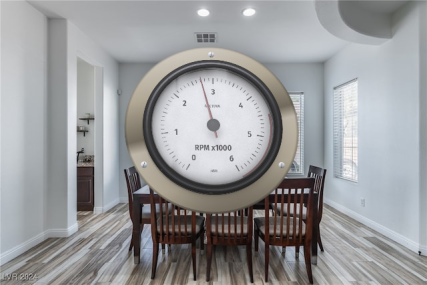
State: 2700 rpm
